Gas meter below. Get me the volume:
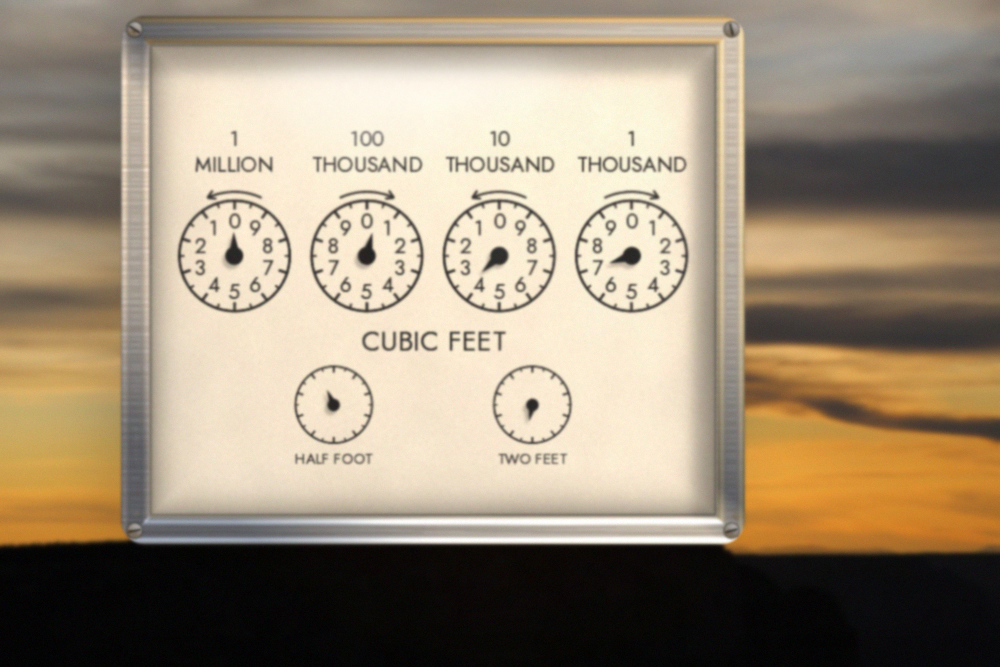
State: 3700 ft³
